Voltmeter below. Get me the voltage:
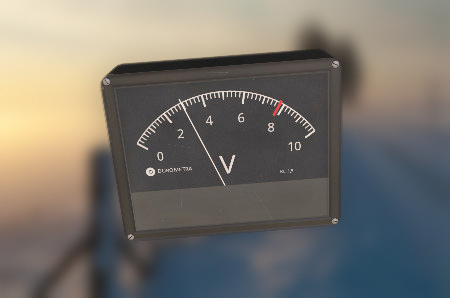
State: 3 V
